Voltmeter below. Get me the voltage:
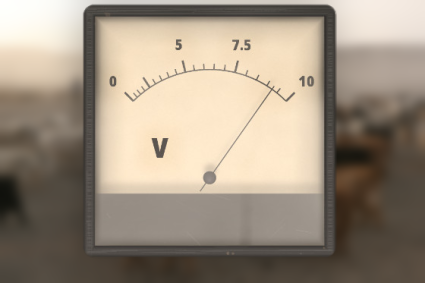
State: 9.25 V
